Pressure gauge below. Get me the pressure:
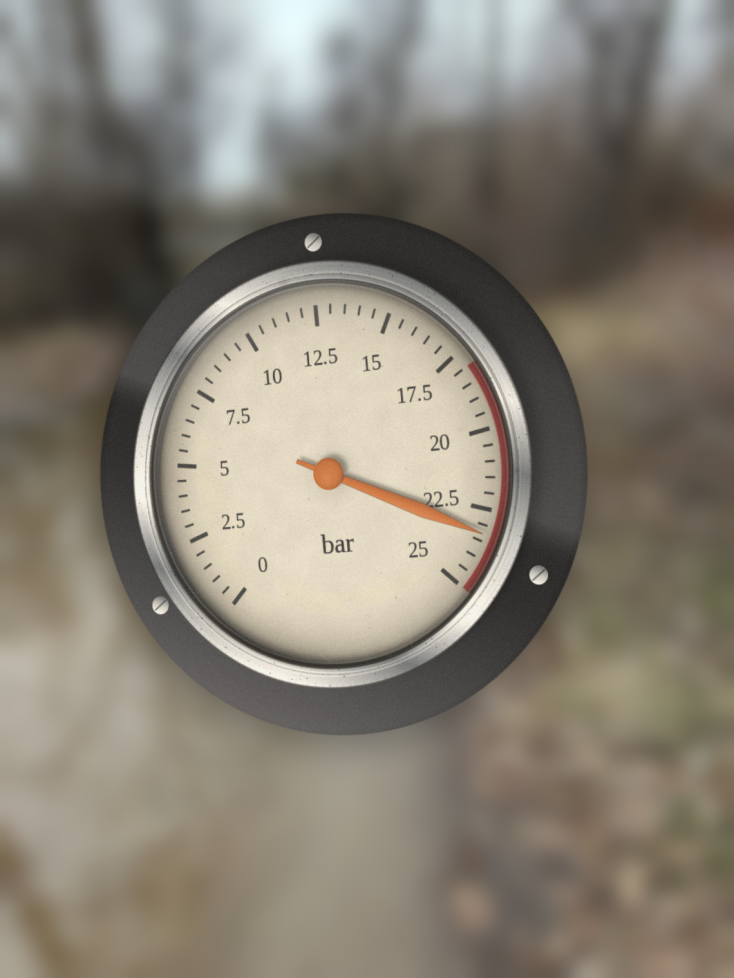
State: 23.25 bar
